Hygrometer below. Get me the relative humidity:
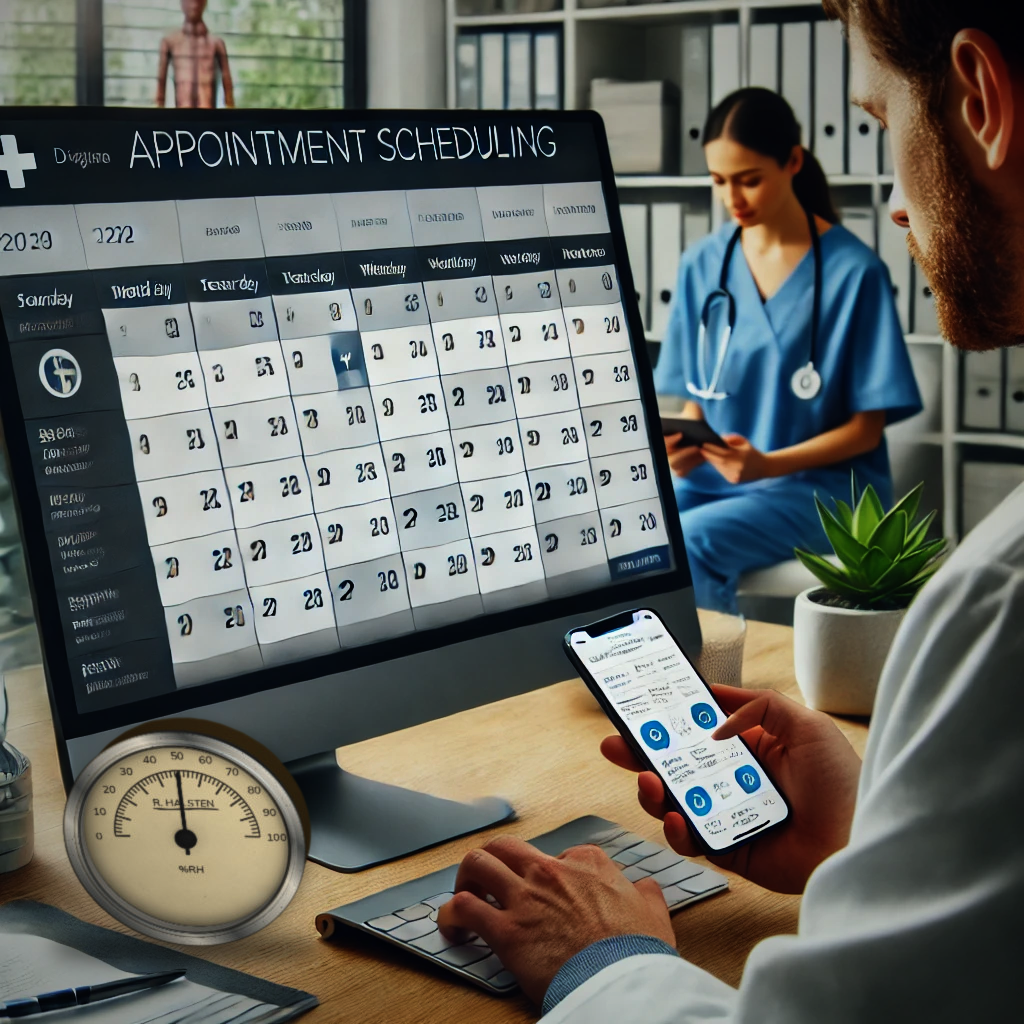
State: 50 %
